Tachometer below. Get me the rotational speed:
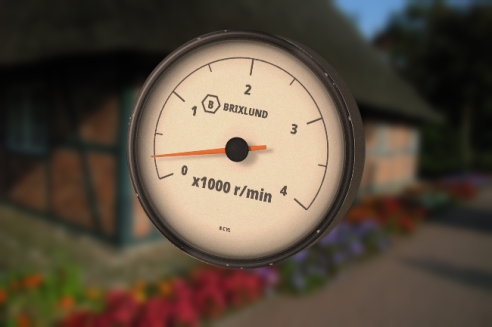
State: 250 rpm
